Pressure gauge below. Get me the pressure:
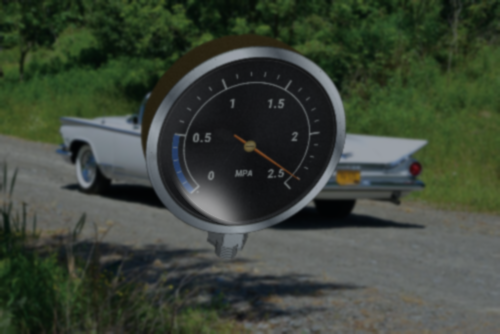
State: 2.4 MPa
